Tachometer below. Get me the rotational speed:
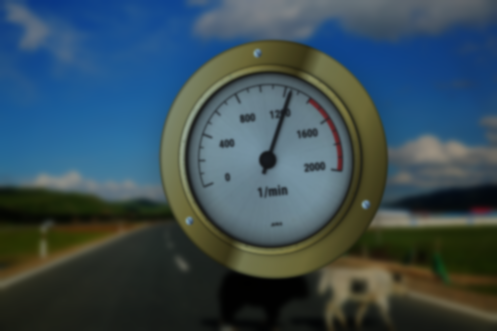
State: 1250 rpm
